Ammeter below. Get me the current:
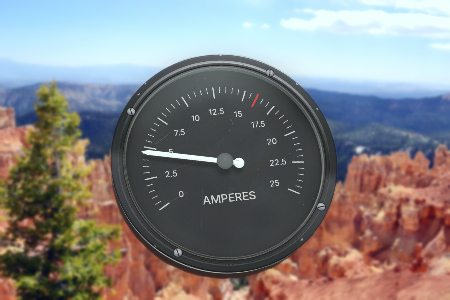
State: 4.5 A
